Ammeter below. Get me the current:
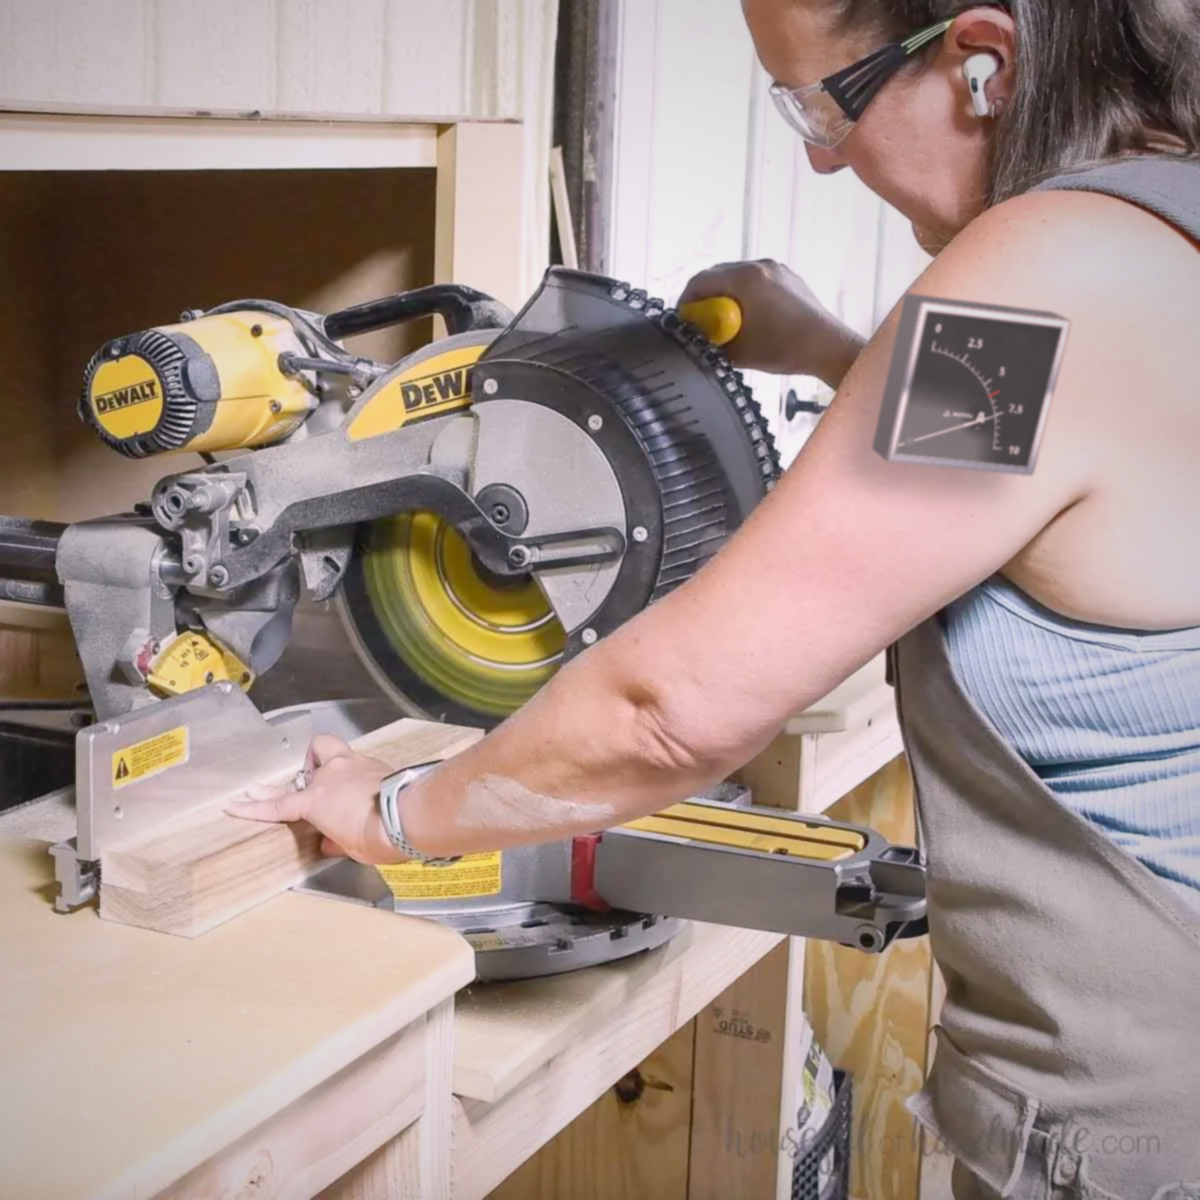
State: 7.5 A
